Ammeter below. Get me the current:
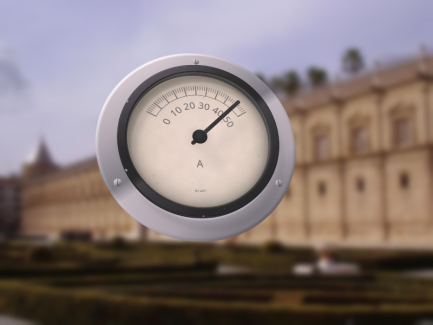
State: 45 A
